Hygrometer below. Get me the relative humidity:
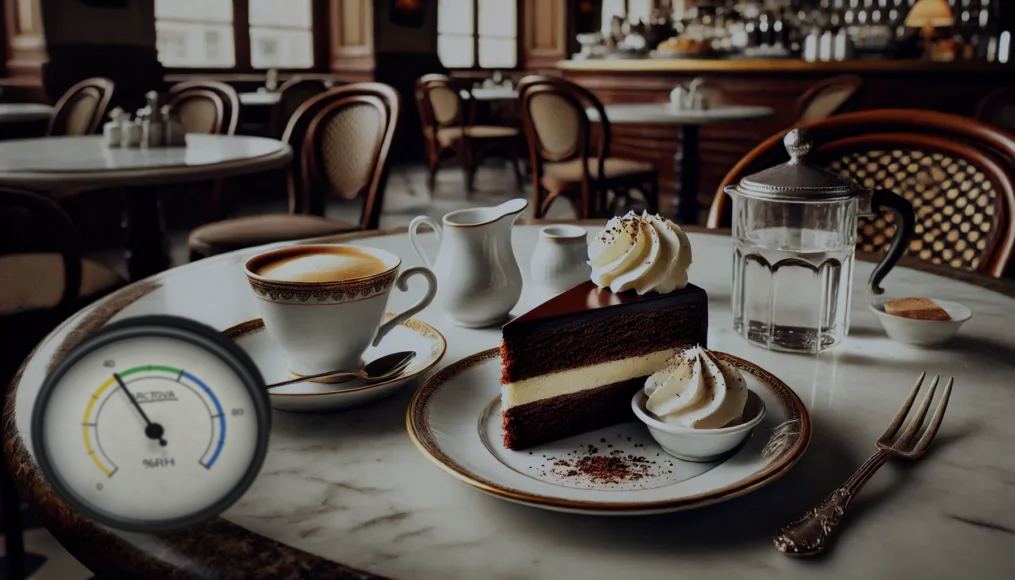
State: 40 %
